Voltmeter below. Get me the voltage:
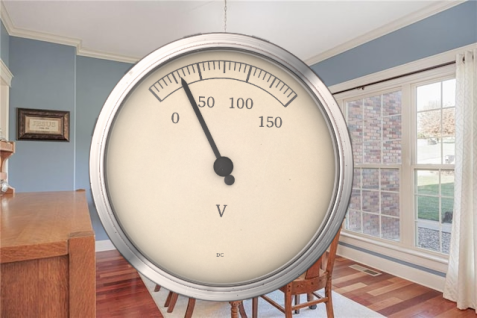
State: 30 V
